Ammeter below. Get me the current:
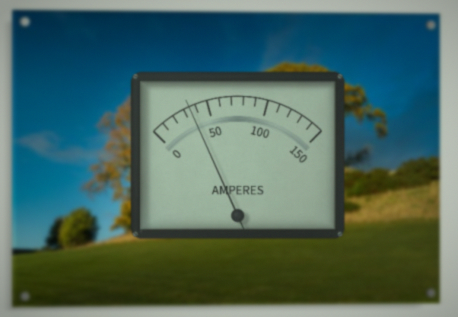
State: 35 A
